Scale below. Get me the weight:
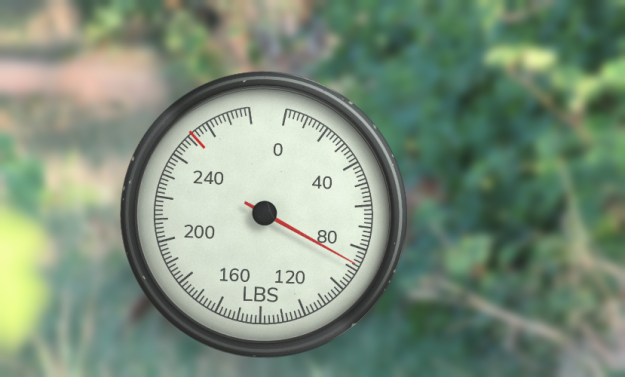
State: 88 lb
